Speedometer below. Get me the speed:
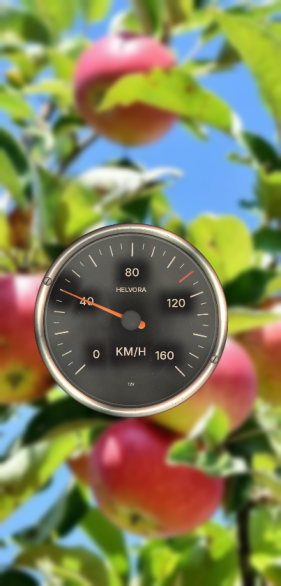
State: 40 km/h
